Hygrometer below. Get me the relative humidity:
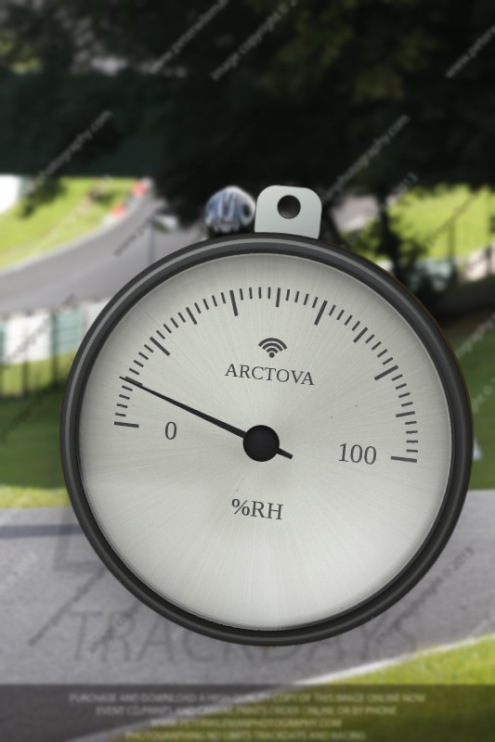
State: 10 %
